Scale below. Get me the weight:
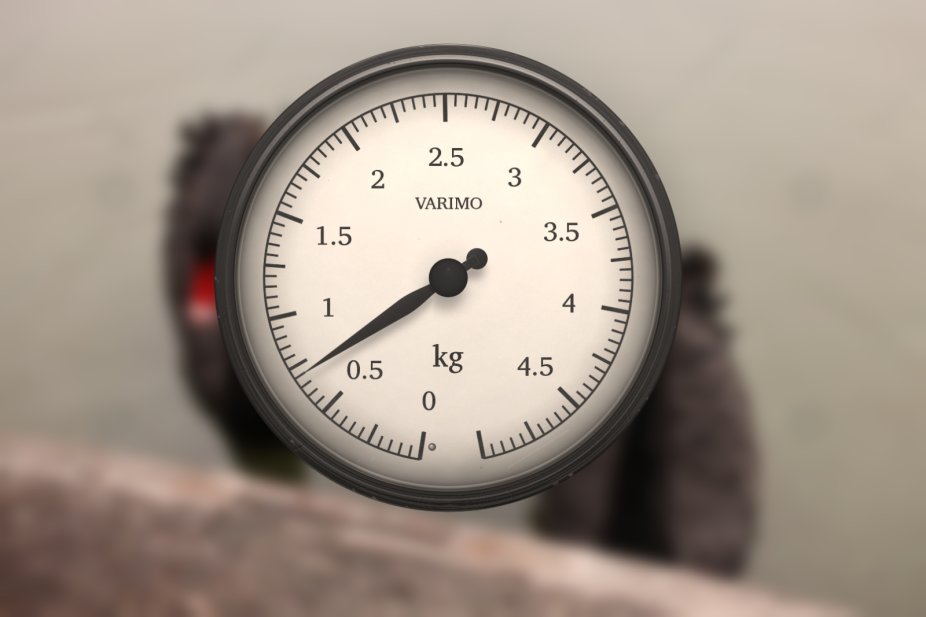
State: 0.7 kg
